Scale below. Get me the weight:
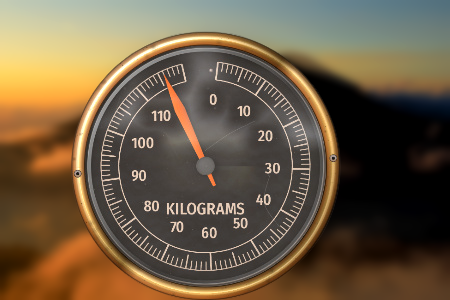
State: 116 kg
